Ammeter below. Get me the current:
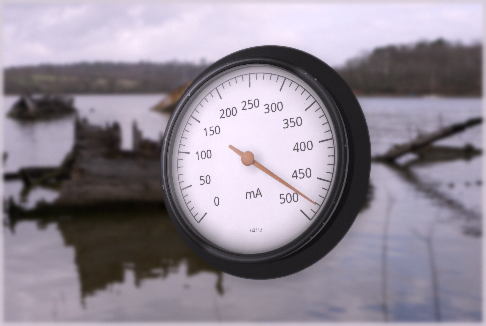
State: 480 mA
